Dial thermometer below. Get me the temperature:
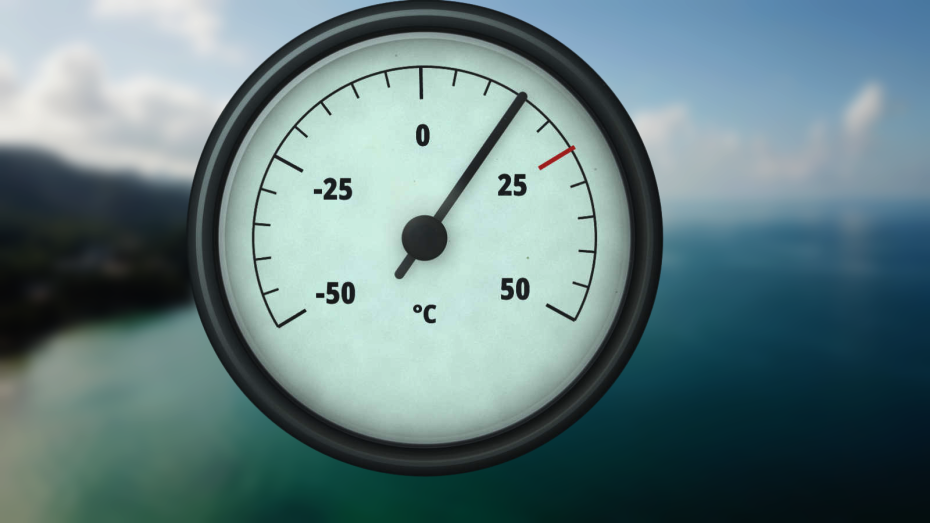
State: 15 °C
